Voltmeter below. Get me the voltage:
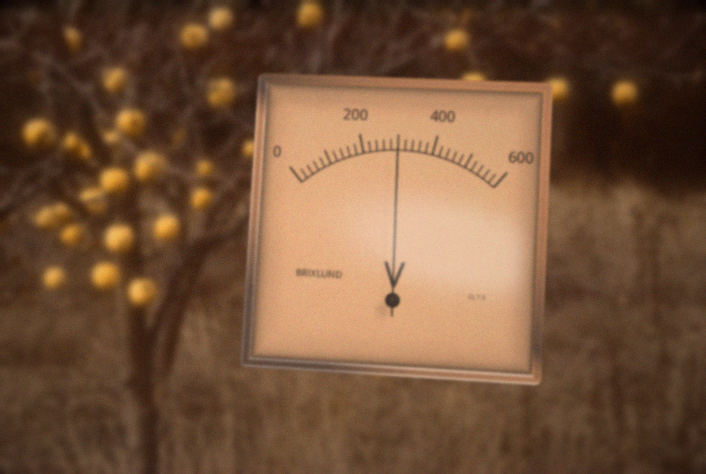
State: 300 V
